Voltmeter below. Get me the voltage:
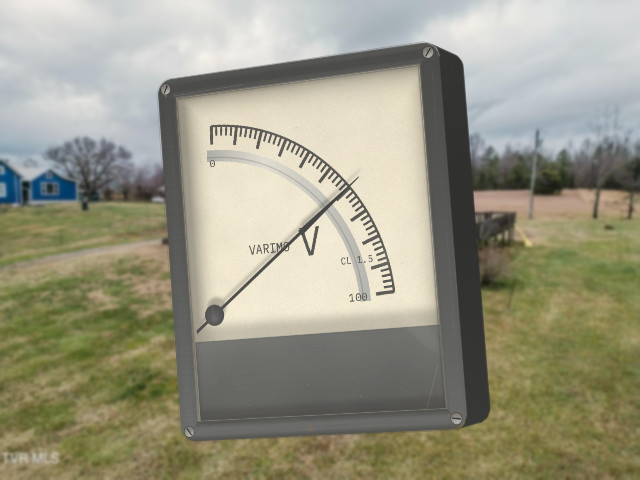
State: 60 V
